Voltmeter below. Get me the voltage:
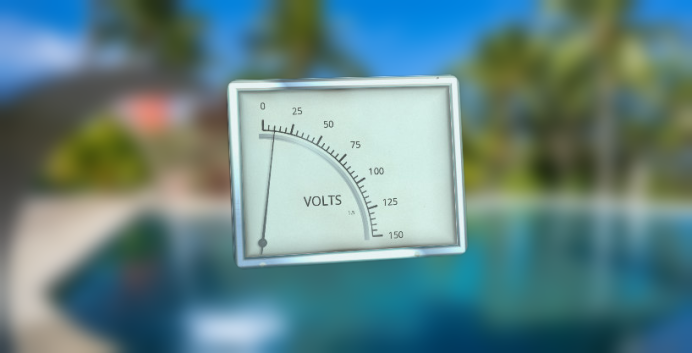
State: 10 V
